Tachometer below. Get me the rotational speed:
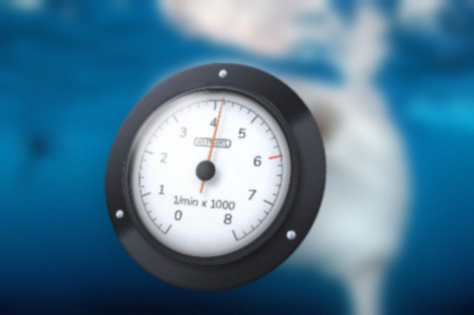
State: 4200 rpm
